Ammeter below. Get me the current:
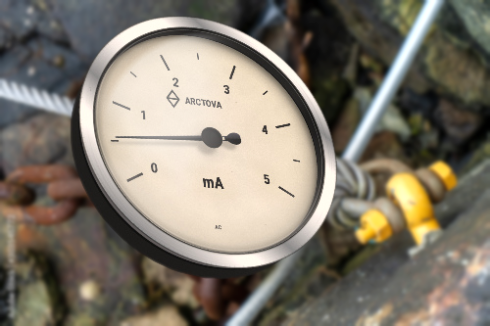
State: 0.5 mA
